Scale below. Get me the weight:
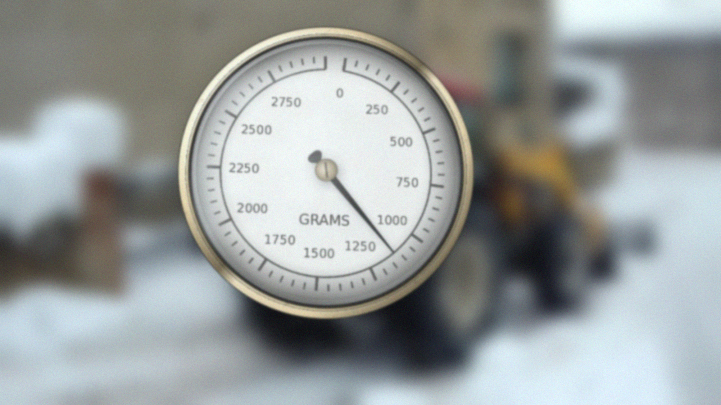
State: 1125 g
